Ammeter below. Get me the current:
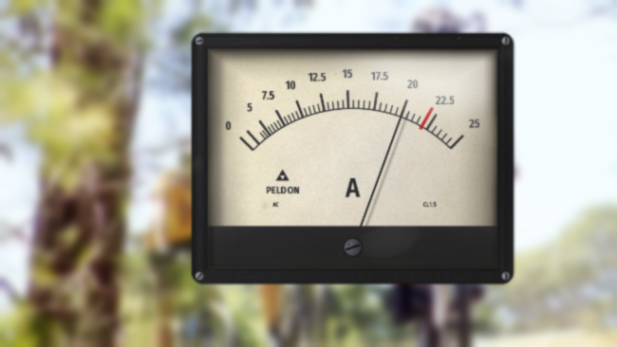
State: 20 A
